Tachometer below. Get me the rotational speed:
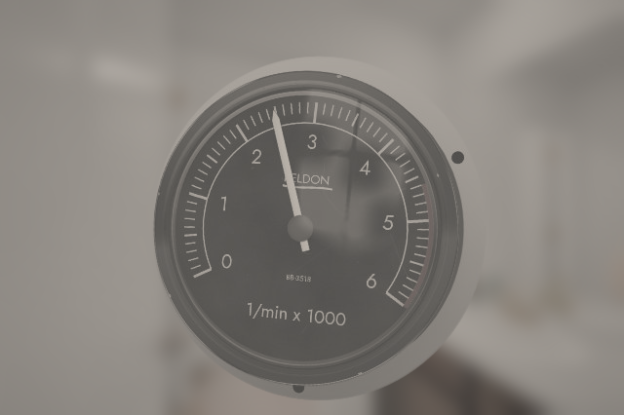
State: 2500 rpm
